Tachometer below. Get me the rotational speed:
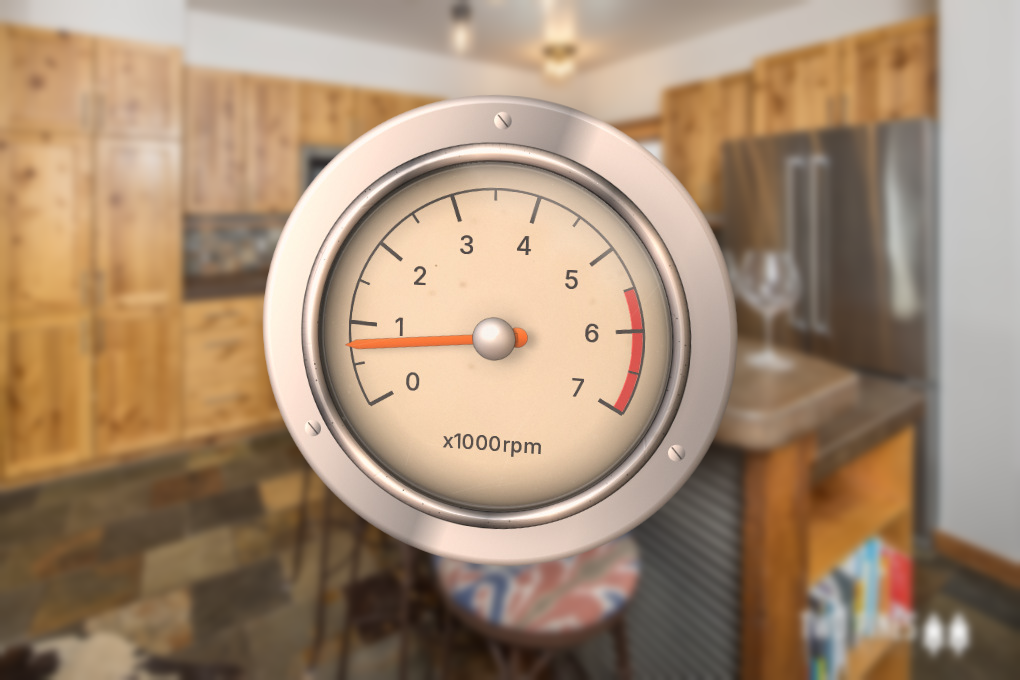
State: 750 rpm
